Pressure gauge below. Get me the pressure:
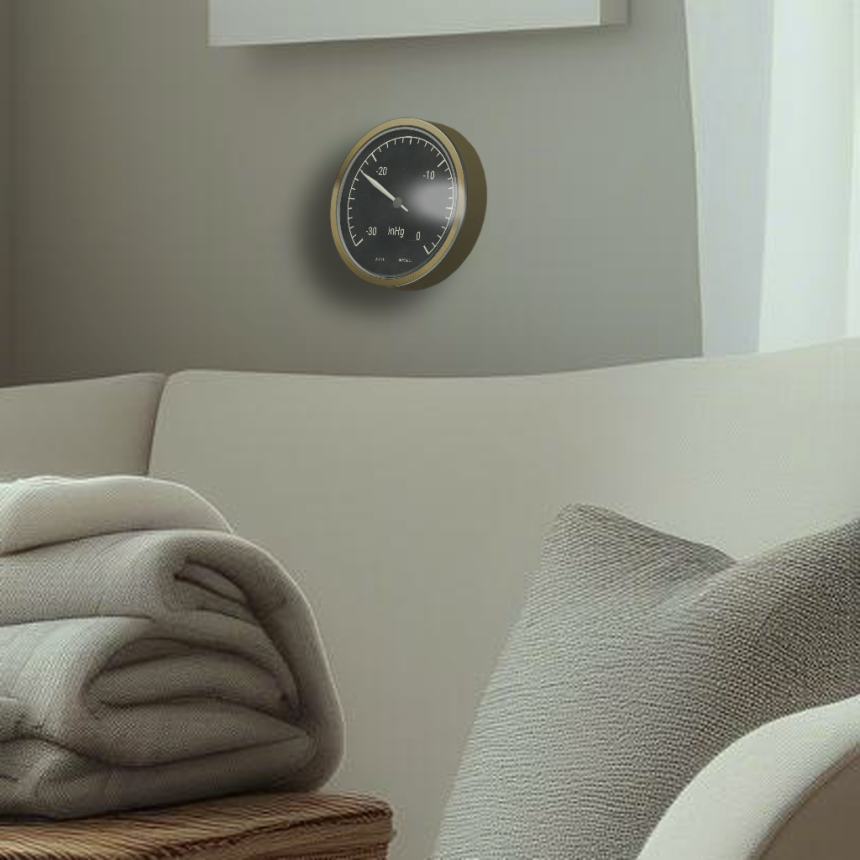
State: -22 inHg
